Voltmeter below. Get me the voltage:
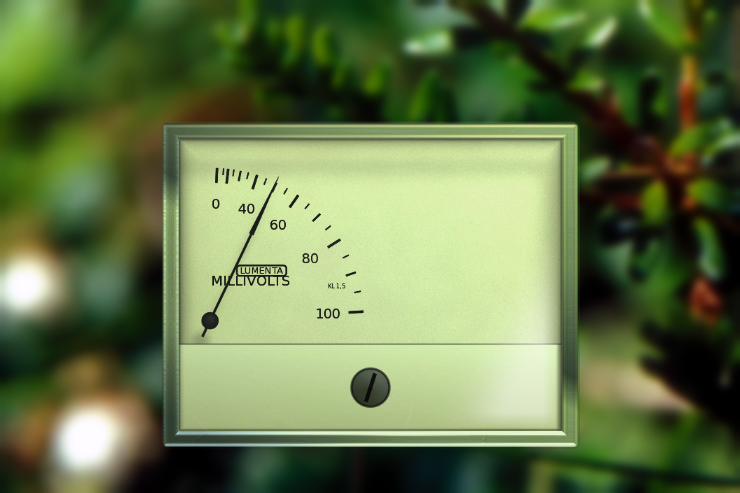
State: 50 mV
